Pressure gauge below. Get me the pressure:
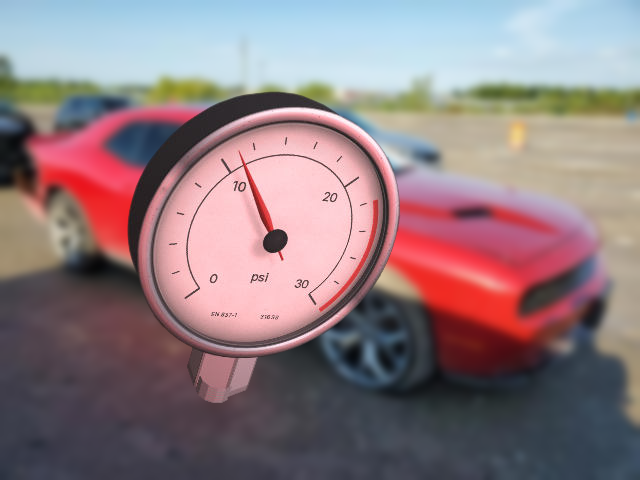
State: 11 psi
